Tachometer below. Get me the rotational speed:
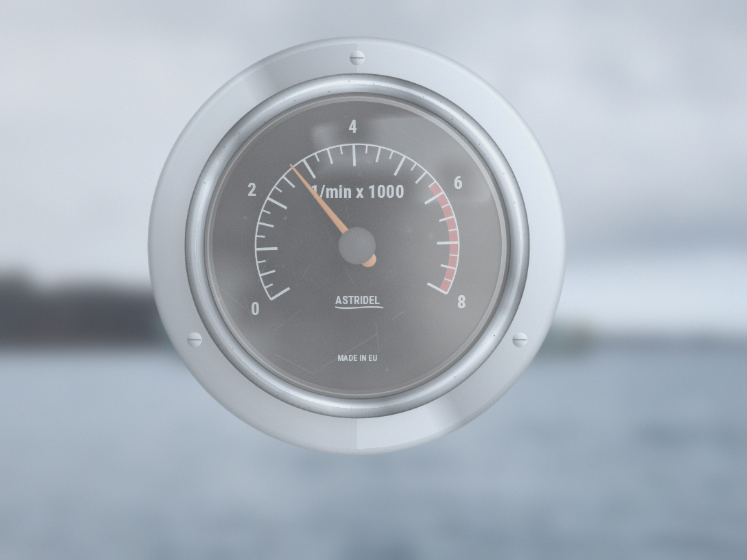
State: 2750 rpm
